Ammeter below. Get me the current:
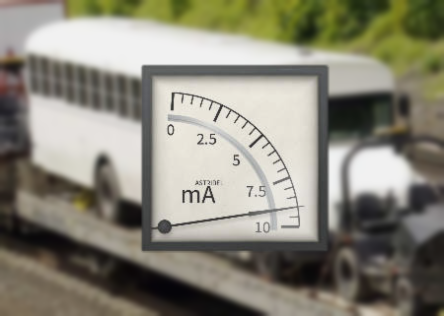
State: 9 mA
